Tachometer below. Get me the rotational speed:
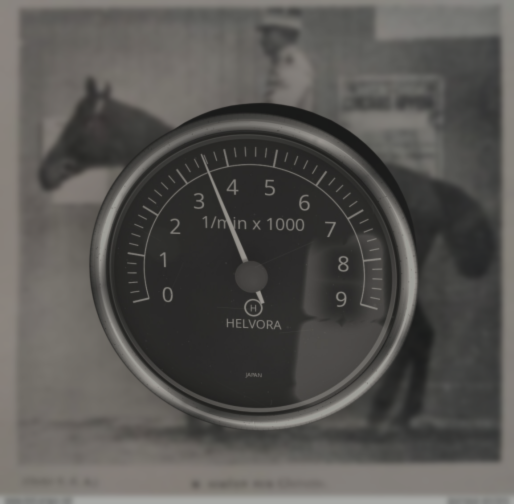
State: 3600 rpm
